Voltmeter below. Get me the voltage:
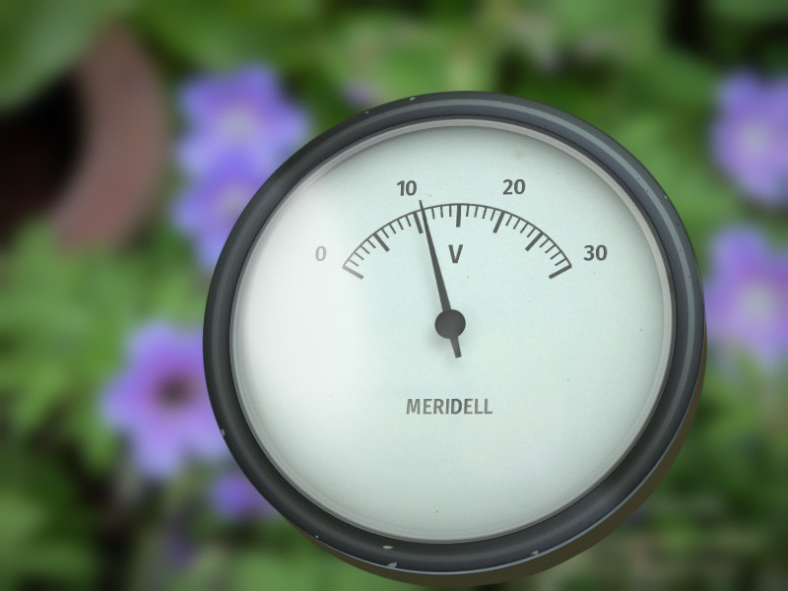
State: 11 V
